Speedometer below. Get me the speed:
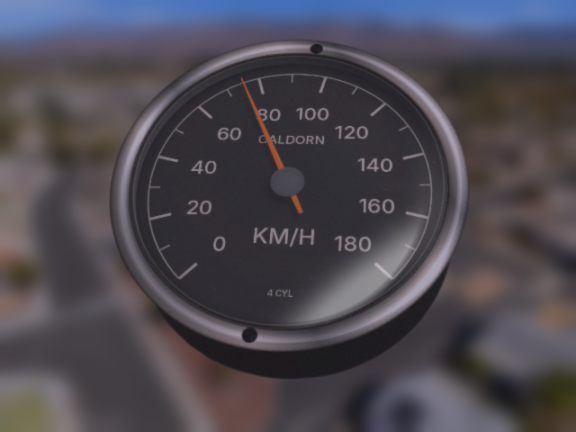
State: 75 km/h
